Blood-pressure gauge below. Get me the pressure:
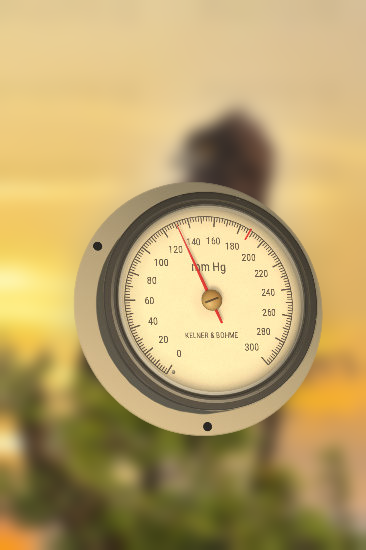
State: 130 mmHg
